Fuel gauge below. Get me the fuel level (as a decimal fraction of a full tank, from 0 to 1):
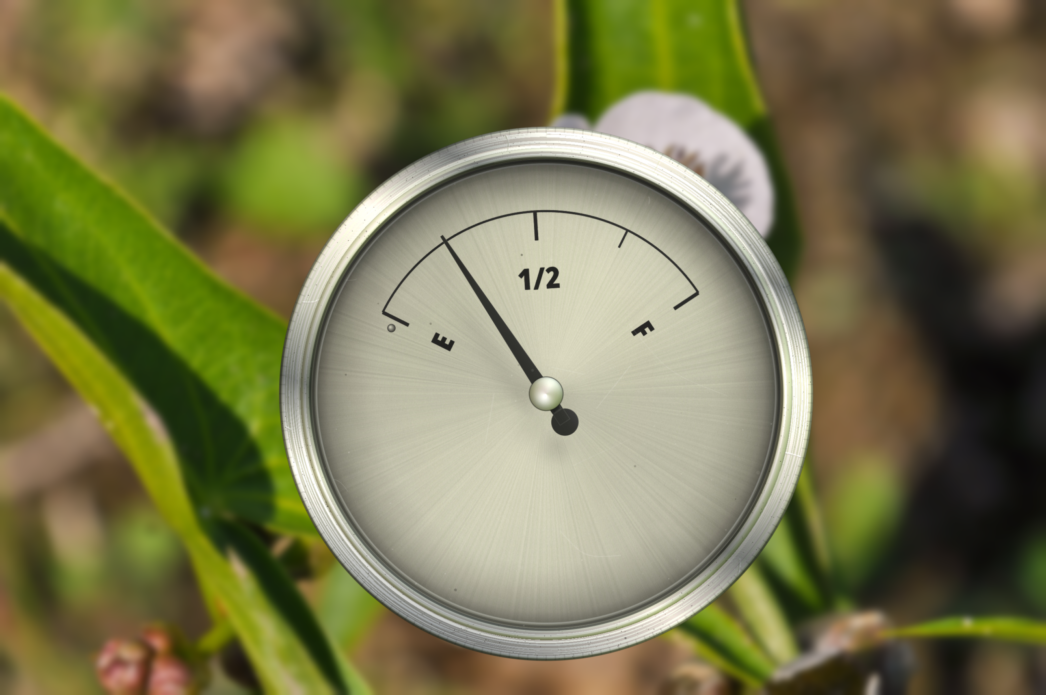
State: 0.25
